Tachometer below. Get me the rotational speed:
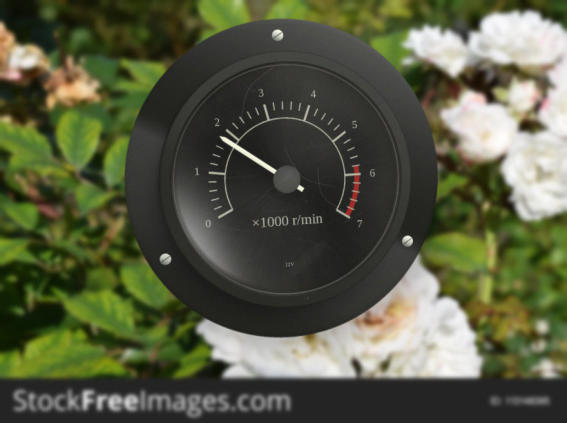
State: 1800 rpm
